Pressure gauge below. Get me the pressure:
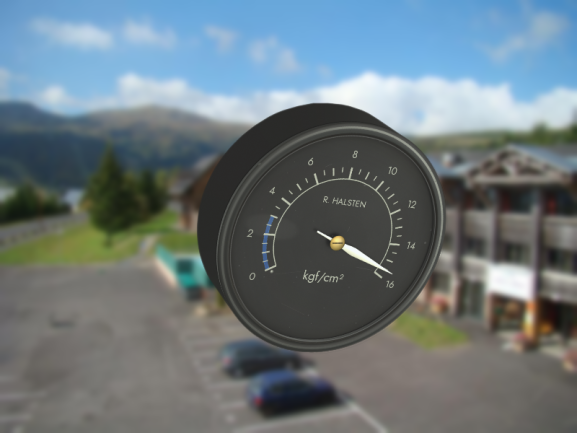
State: 15.5 kg/cm²
